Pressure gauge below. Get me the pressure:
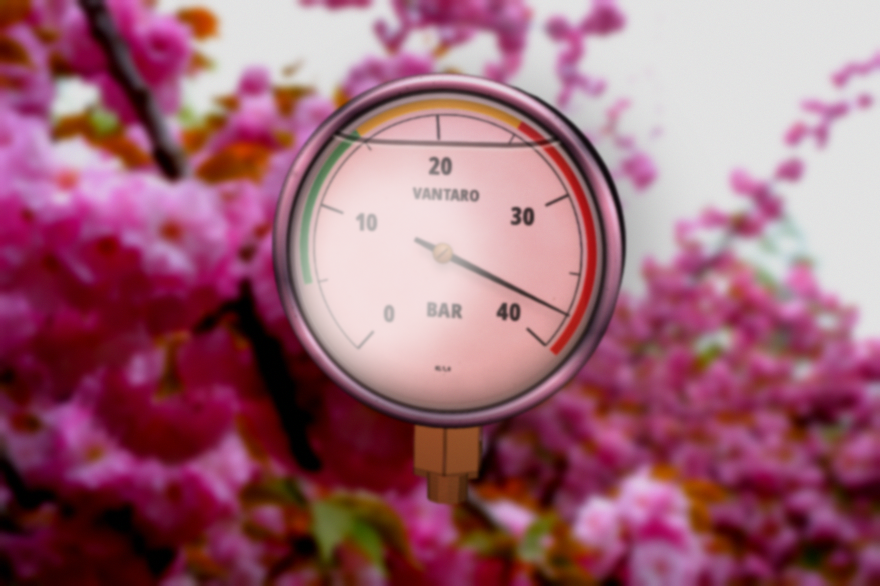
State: 37.5 bar
